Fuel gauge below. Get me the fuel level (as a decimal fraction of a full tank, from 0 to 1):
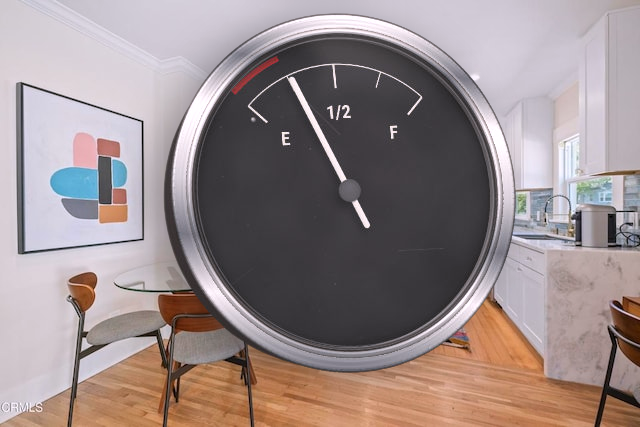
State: 0.25
